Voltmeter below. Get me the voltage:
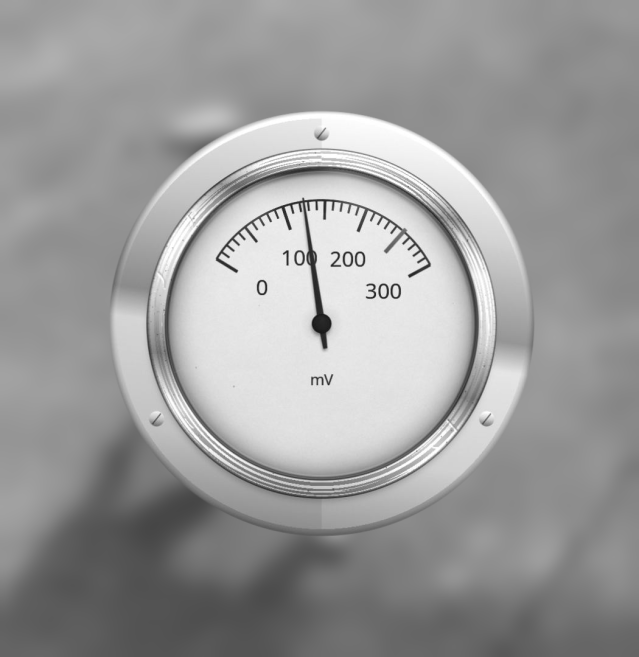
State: 125 mV
